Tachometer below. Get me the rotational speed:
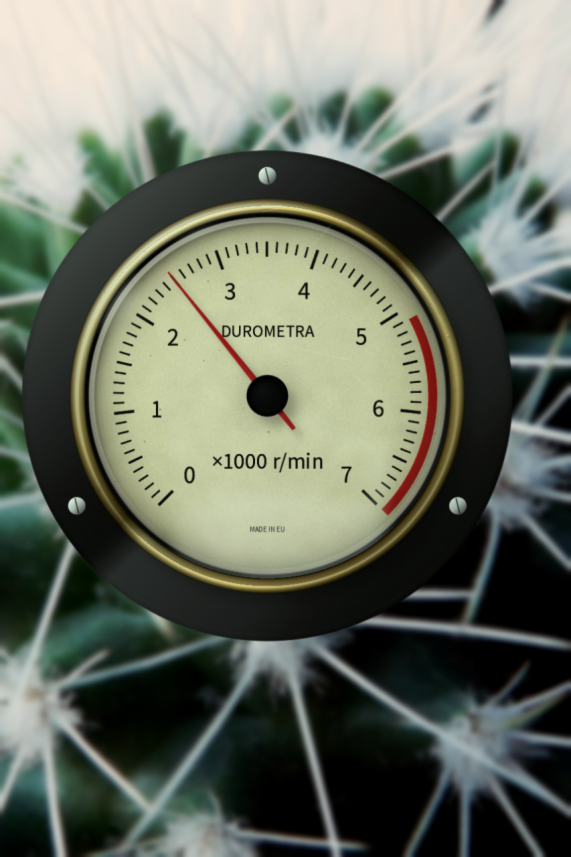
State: 2500 rpm
